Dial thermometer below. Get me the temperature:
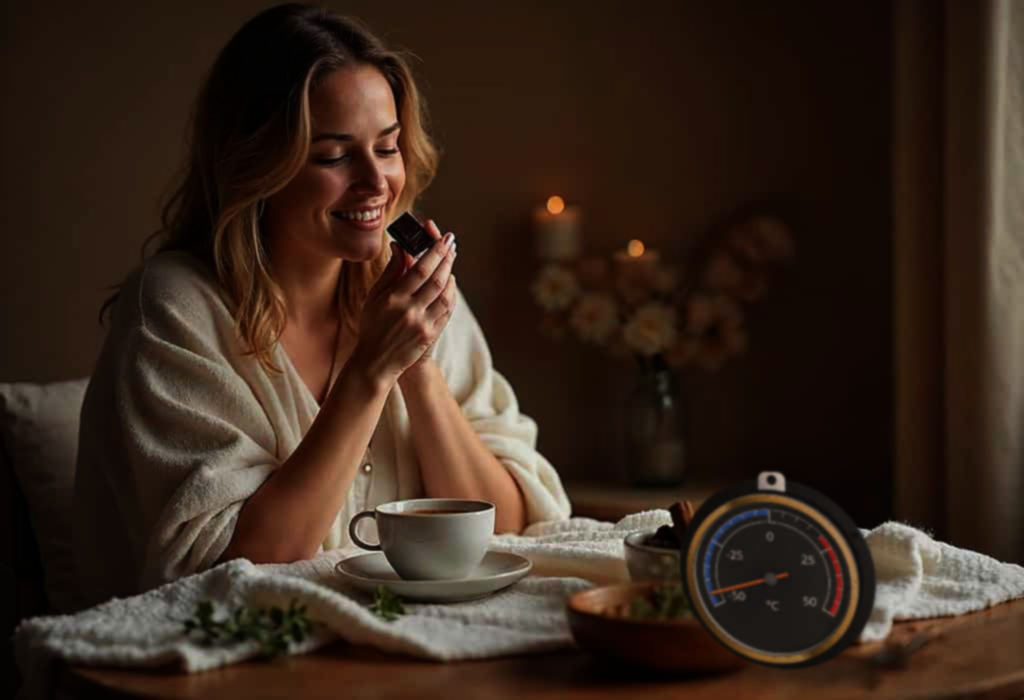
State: -45 °C
